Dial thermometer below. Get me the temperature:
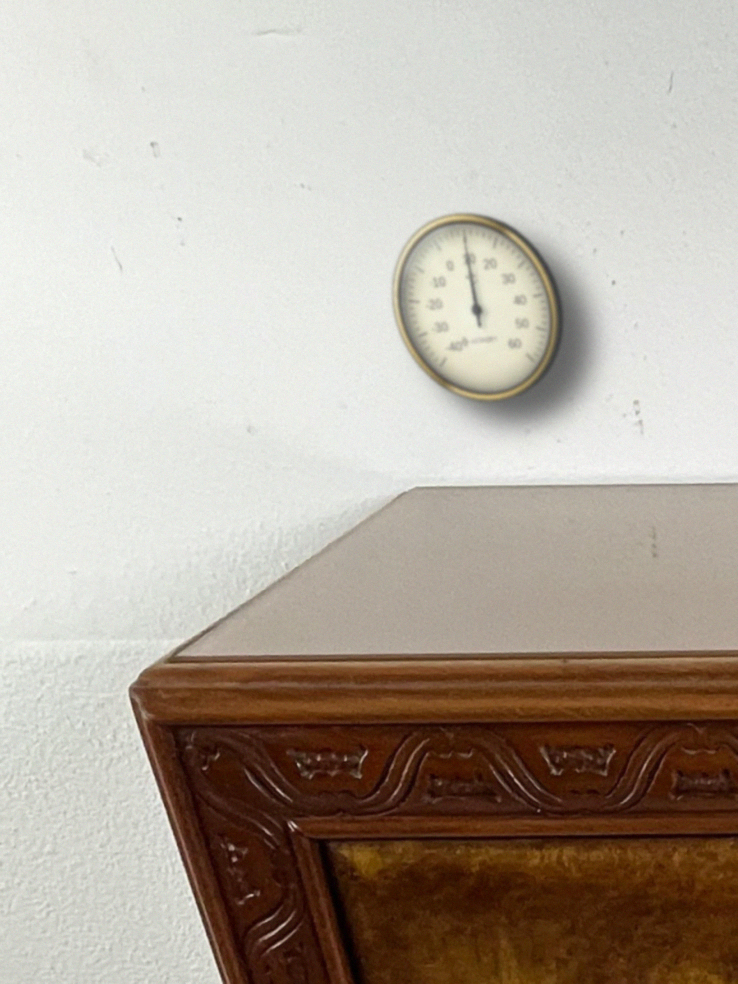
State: 10 °C
